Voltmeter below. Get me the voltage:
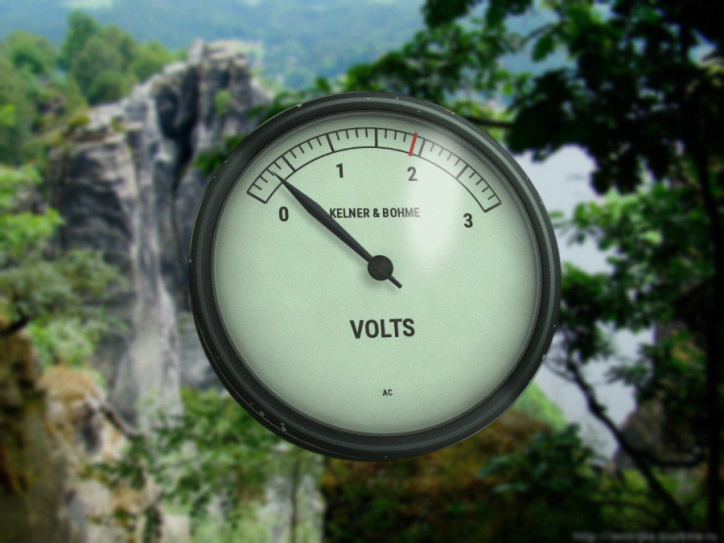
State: 0.3 V
